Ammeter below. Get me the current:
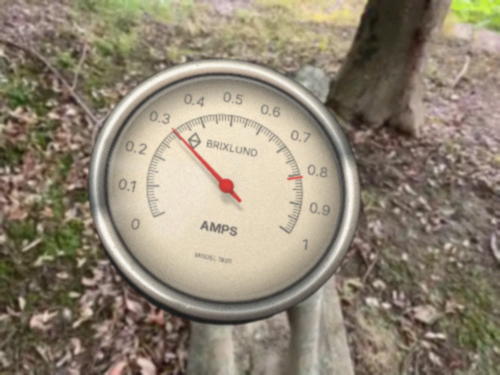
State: 0.3 A
